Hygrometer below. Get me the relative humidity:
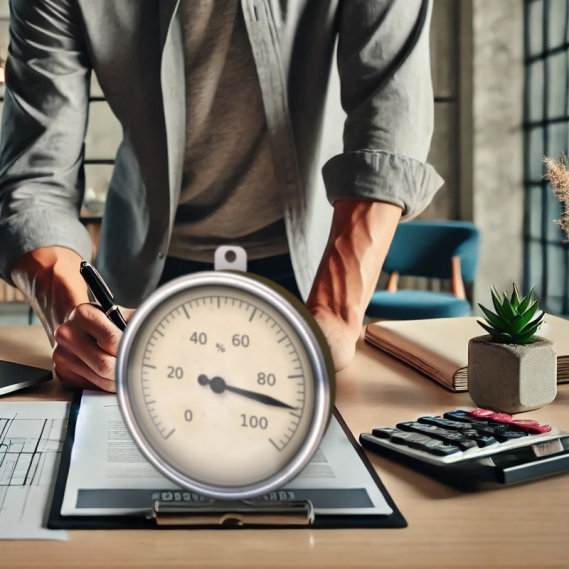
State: 88 %
